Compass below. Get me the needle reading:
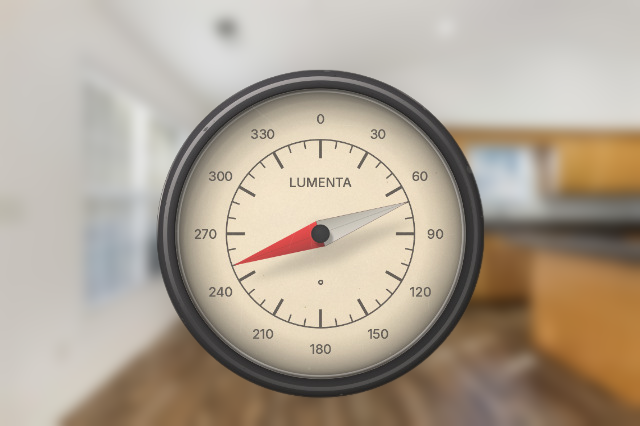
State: 250 °
